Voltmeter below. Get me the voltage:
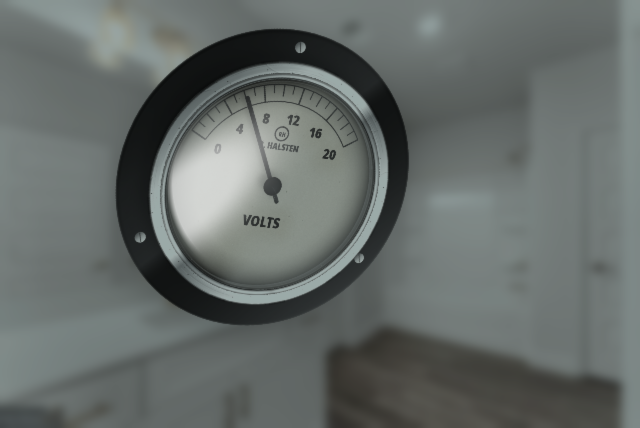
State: 6 V
